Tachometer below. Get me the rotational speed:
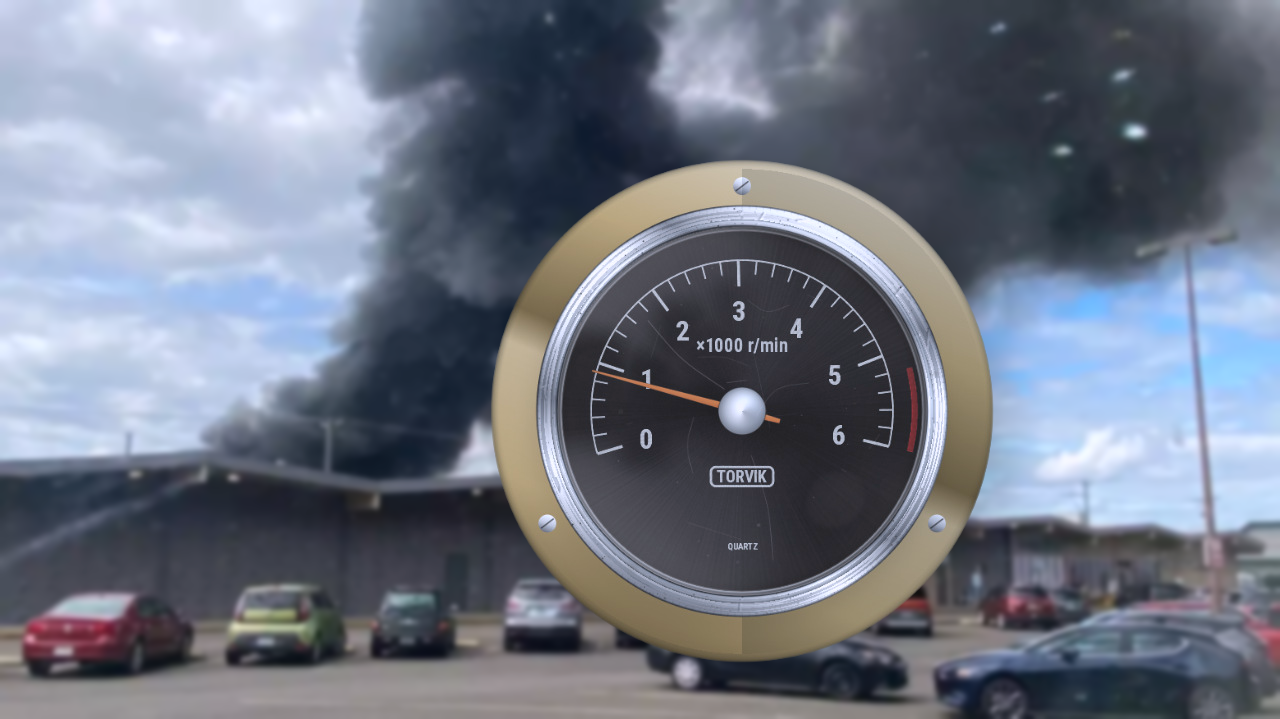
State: 900 rpm
